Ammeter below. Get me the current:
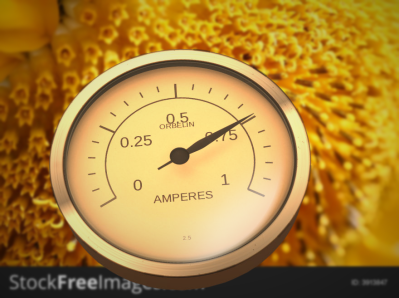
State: 0.75 A
